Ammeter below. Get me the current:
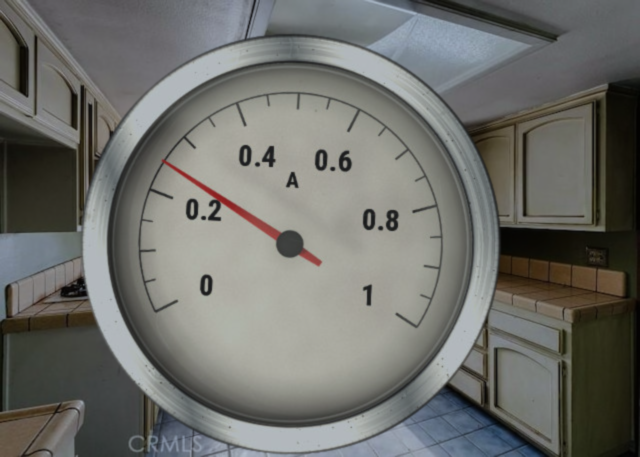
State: 0.25 A
